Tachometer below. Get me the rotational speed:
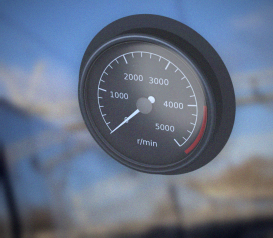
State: 0 rpm
